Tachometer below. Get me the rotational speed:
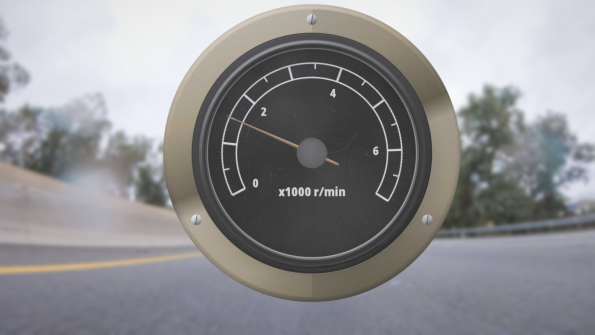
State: 1500 rpm
